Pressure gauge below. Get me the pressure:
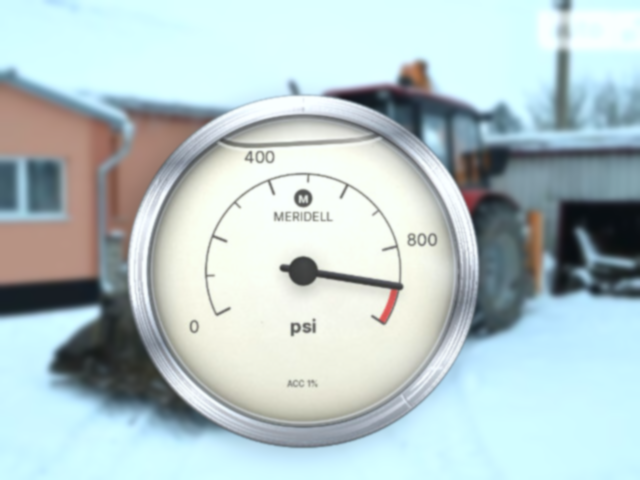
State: 900 psi
